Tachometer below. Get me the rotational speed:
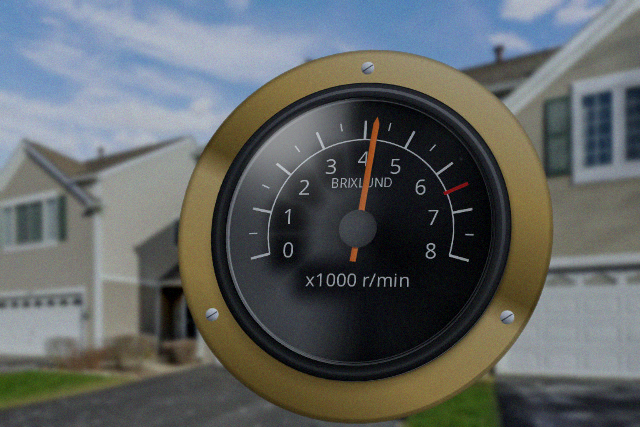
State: 4250 rpm
